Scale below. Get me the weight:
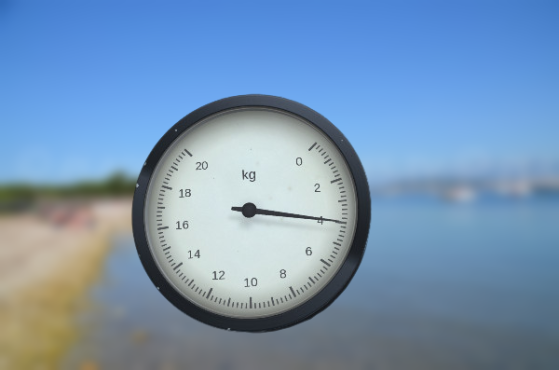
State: 4 kg
